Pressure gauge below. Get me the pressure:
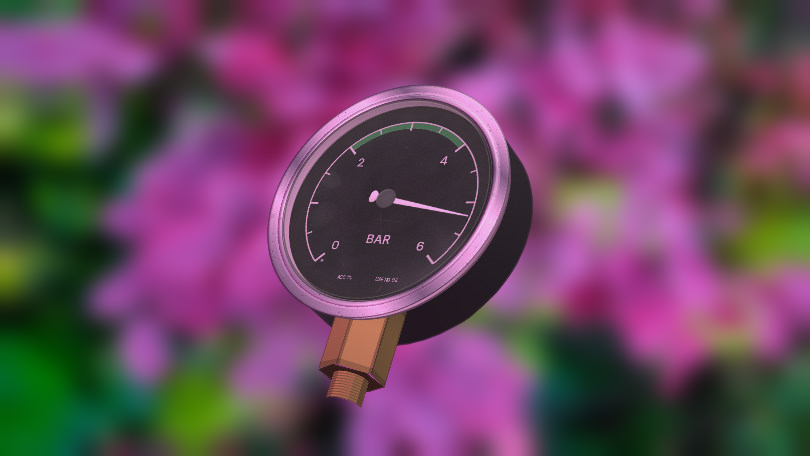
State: 5.25 bar
